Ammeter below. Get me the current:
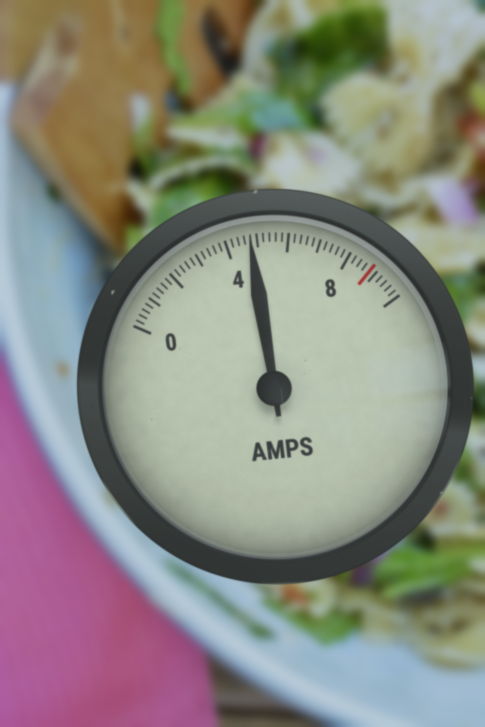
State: 4.8 A
